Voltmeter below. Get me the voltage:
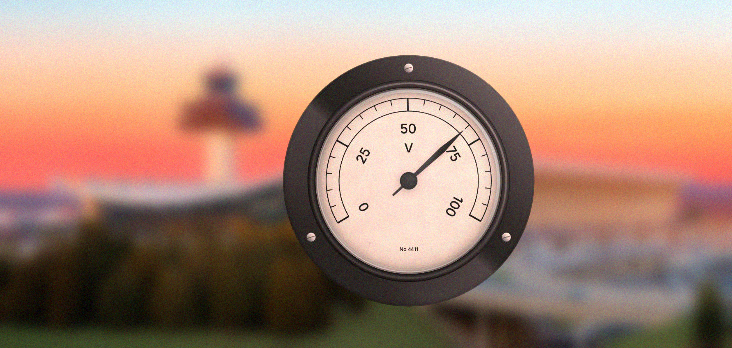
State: 70 V
